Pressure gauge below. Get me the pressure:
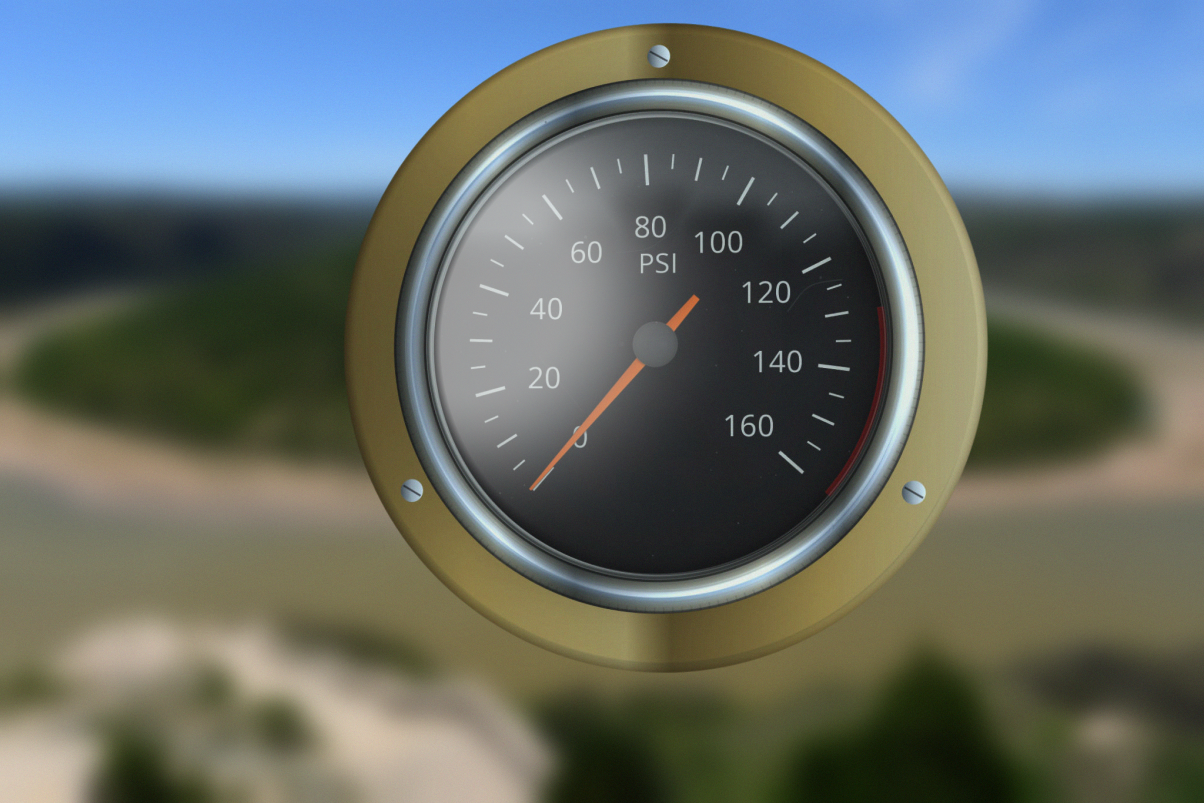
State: 0 psi
